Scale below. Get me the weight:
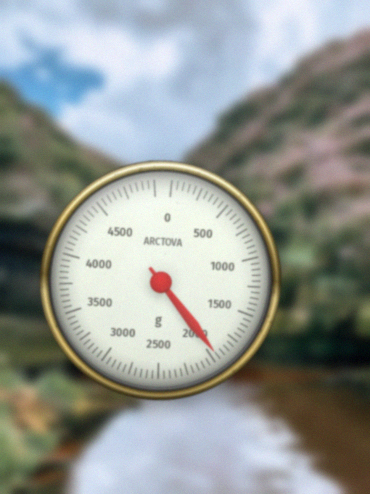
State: 1950 g
